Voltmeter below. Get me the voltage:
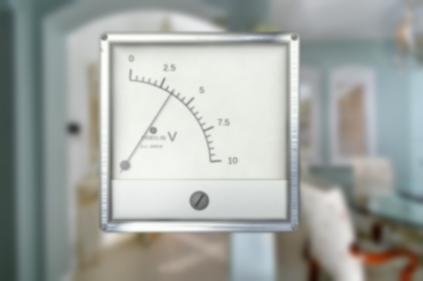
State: 3.5 V
